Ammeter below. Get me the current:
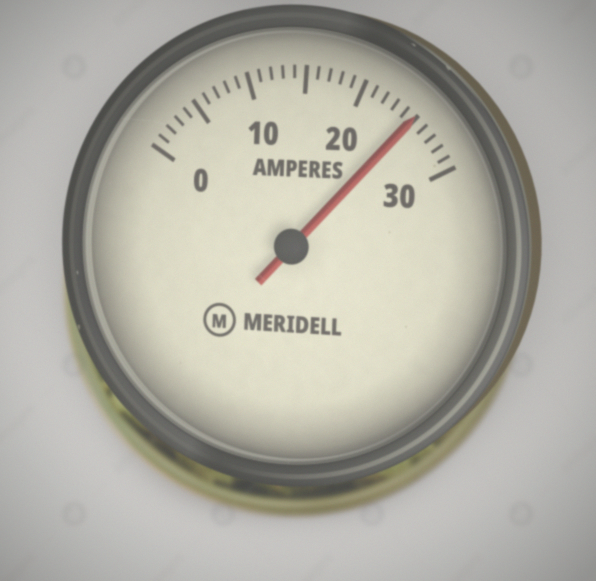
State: 25 A
